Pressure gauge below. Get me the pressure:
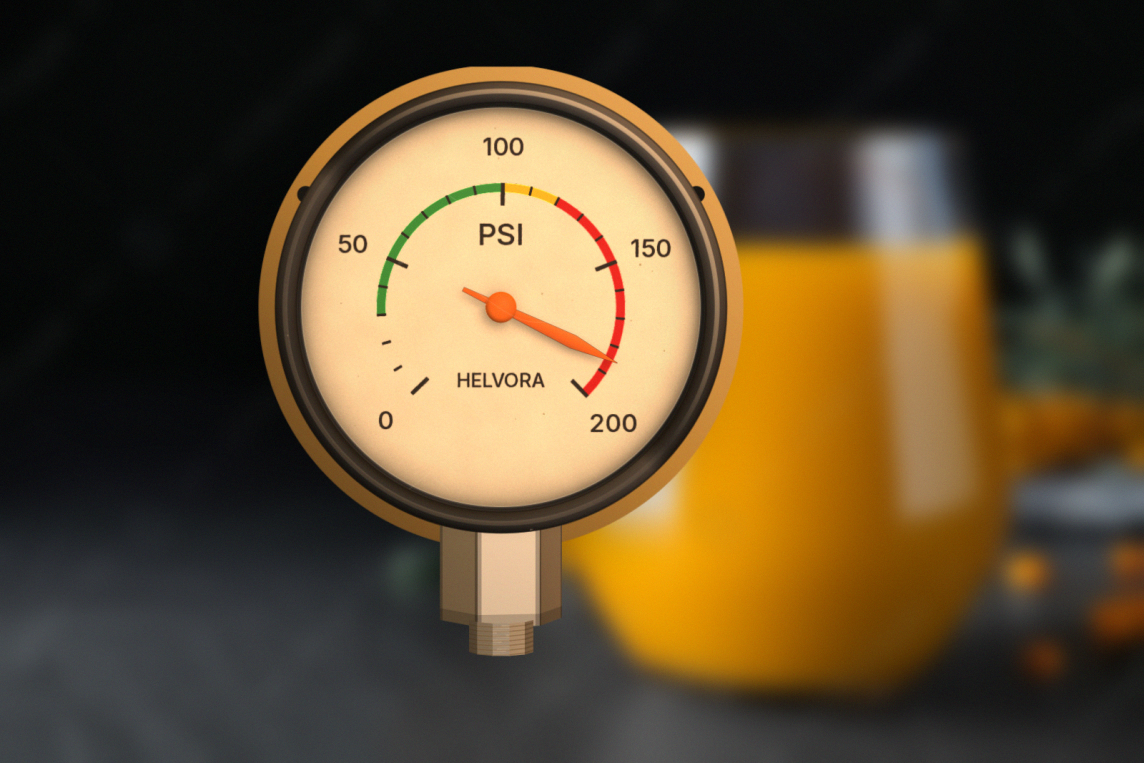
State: 185 psi
